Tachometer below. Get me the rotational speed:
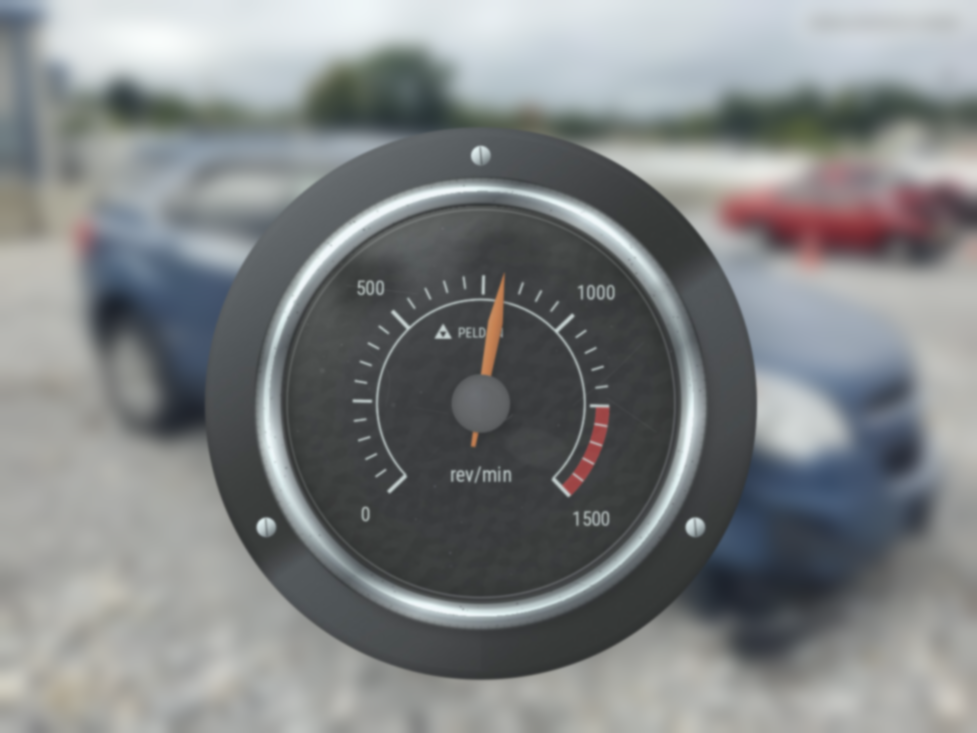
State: 800 rpm
